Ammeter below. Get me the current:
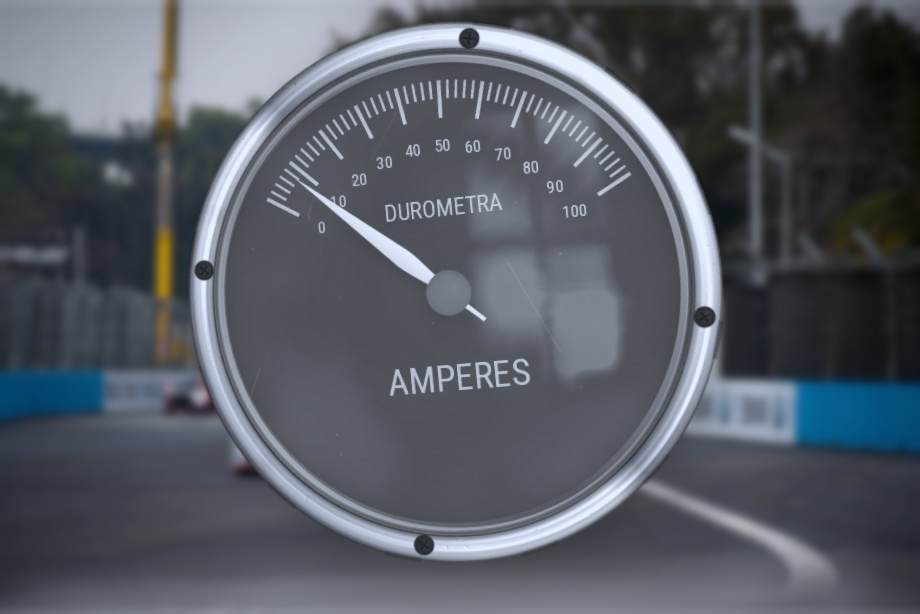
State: 8 A
